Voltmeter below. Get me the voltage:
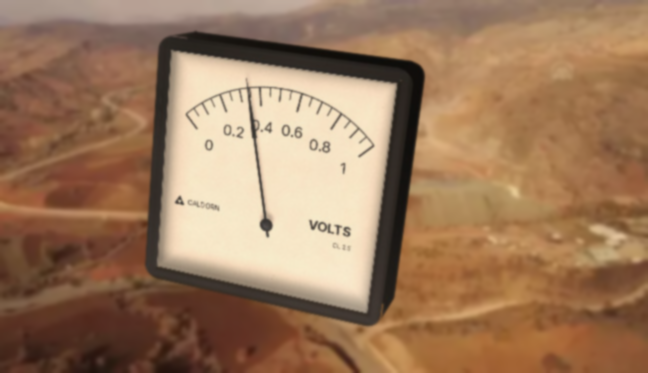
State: 0.35 V
